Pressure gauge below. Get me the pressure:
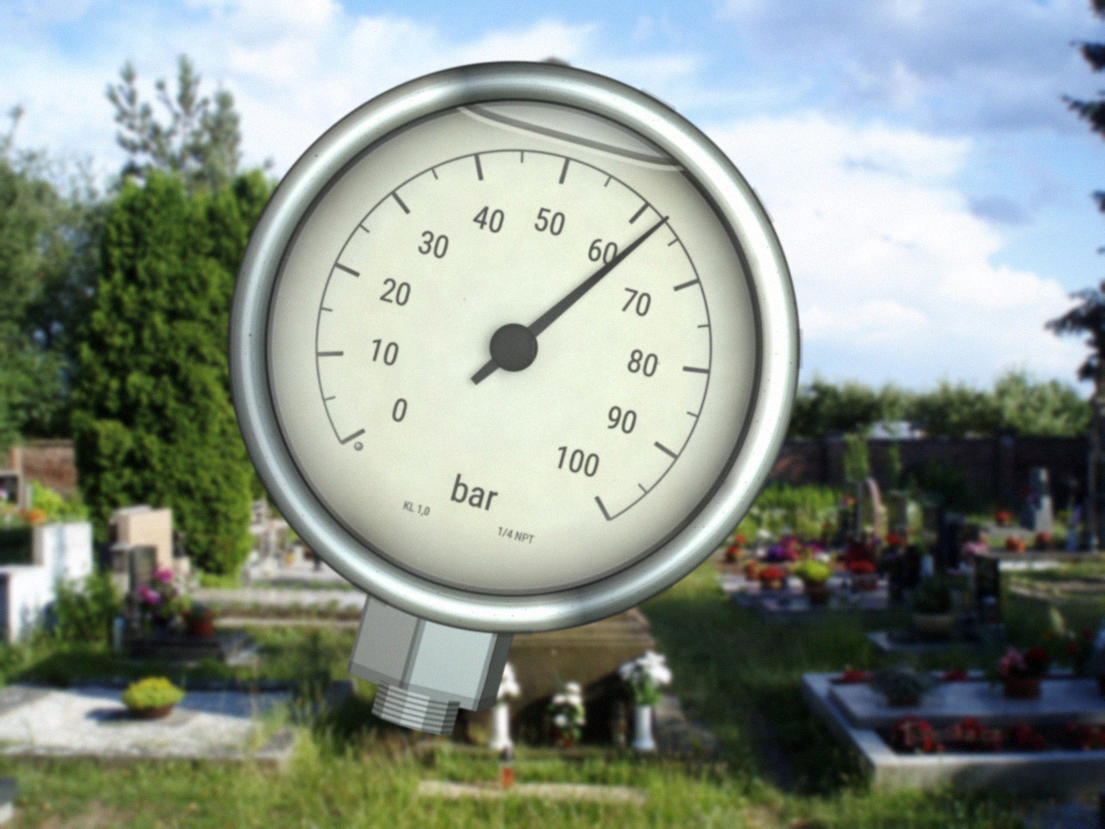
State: 62.5 bar
